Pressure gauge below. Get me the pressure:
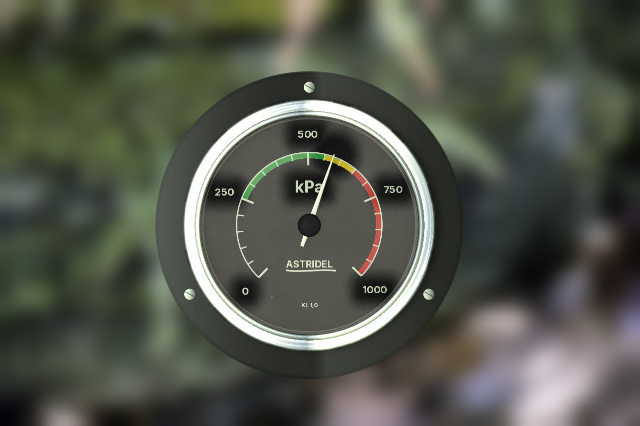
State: 575 kPa
